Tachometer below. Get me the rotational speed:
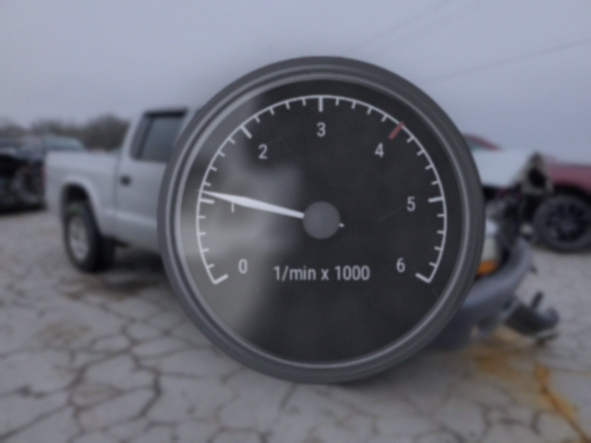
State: 1100 rpm
